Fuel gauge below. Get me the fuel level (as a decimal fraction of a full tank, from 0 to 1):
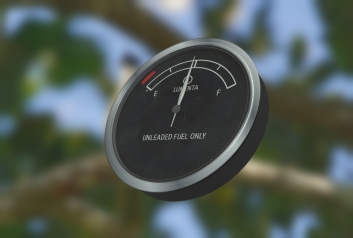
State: 0.5
